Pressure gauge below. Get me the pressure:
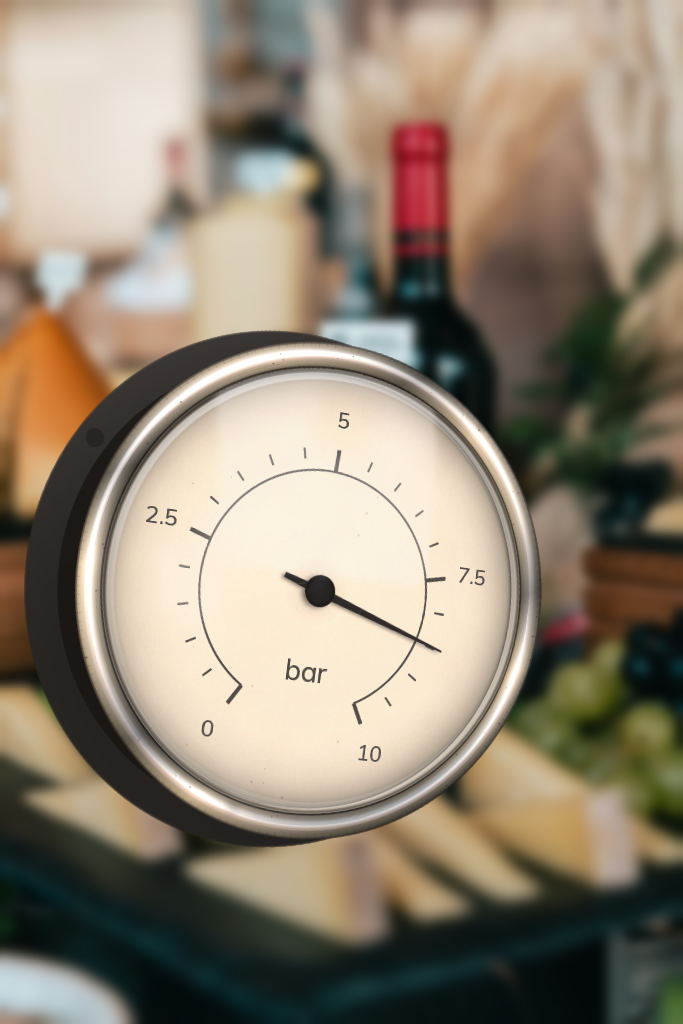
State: 8.5 bar
